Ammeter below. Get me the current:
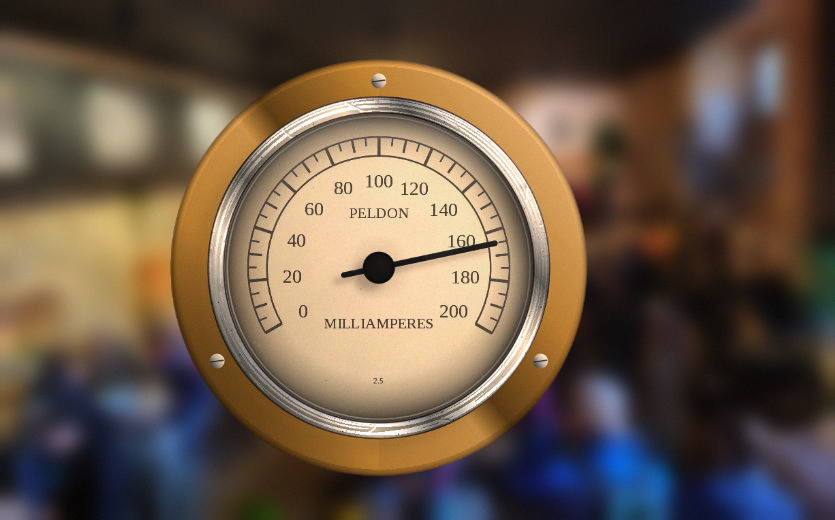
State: 165 mA
